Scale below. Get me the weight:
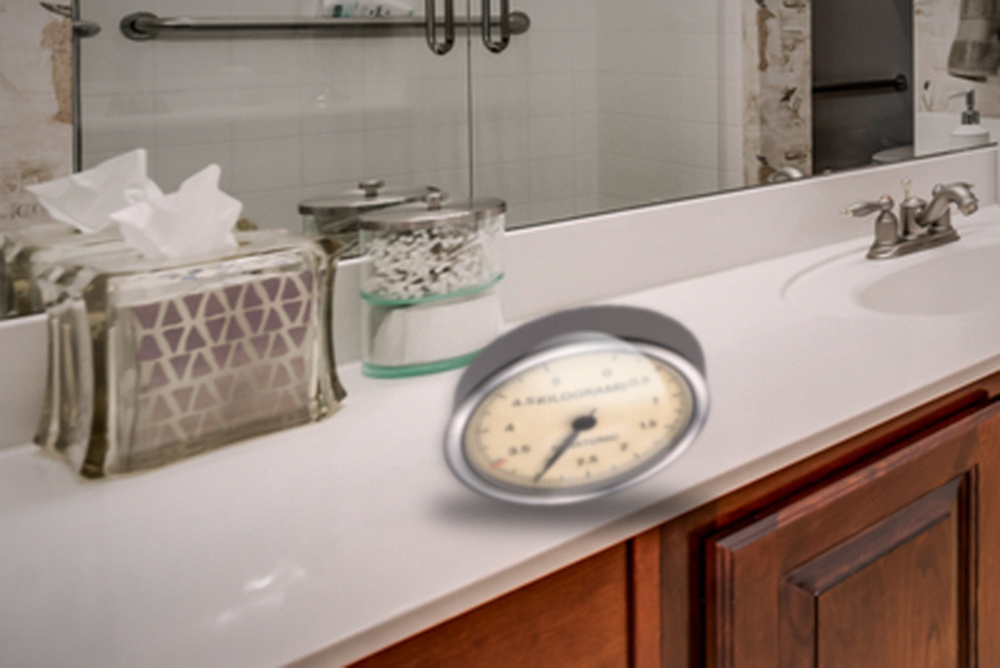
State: 3 kg
